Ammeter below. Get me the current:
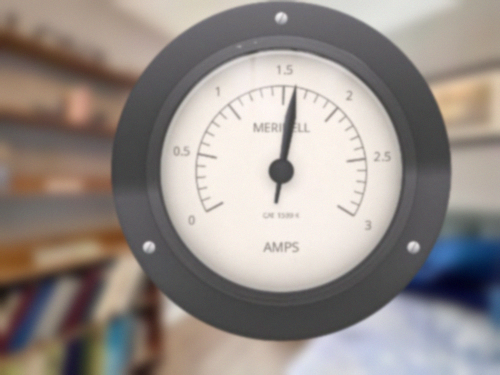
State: 1.6 A
